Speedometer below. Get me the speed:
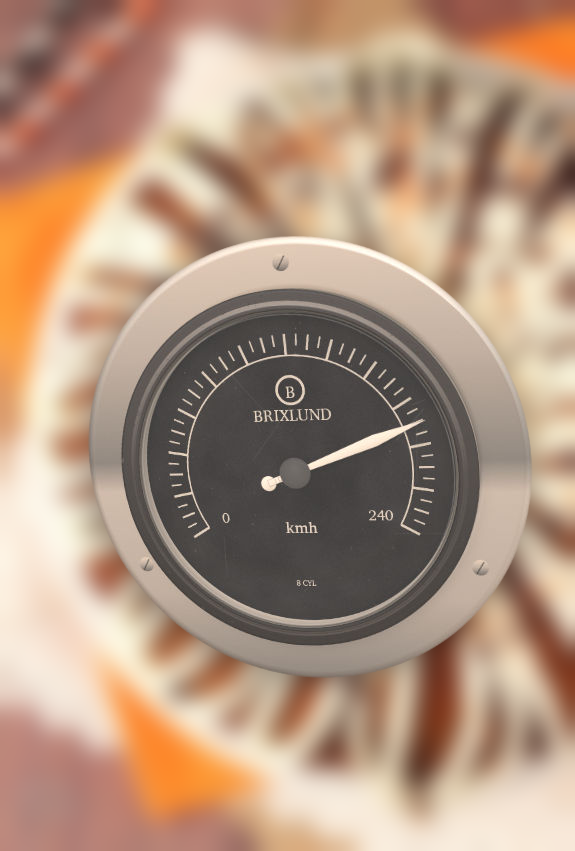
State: 190 km/h
